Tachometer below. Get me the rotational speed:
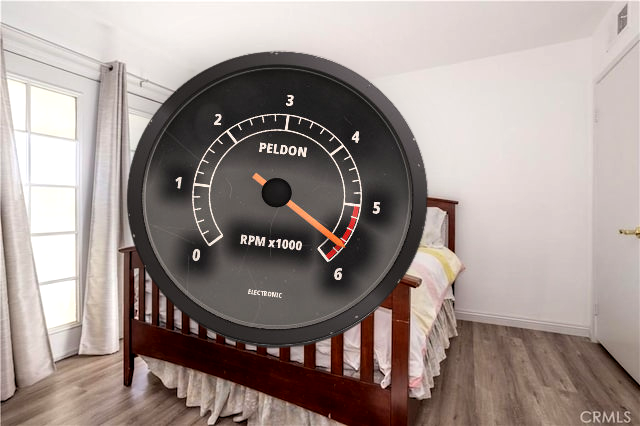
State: 5700 rpm
